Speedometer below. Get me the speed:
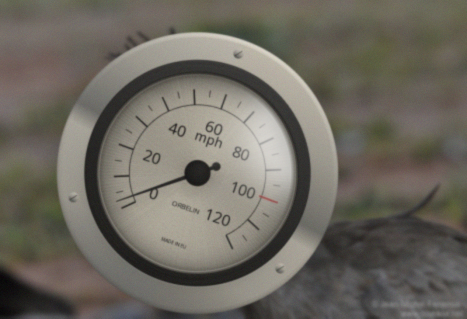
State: 2.5 mph
